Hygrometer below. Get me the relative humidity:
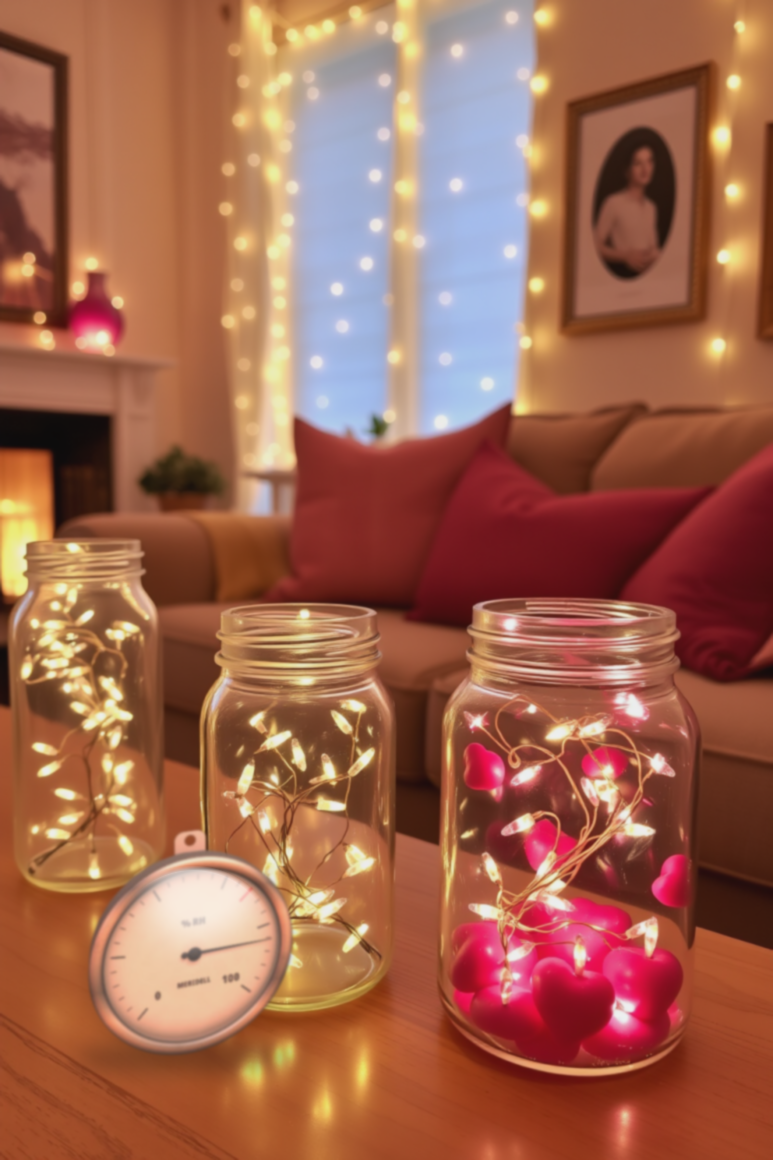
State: 84 %
